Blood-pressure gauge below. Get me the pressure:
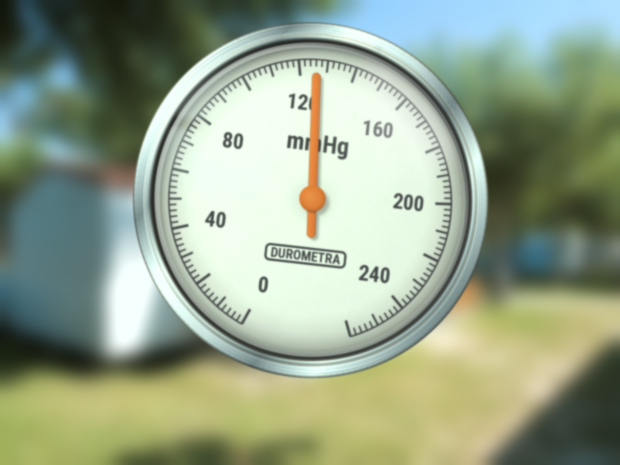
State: 126 mmHg
